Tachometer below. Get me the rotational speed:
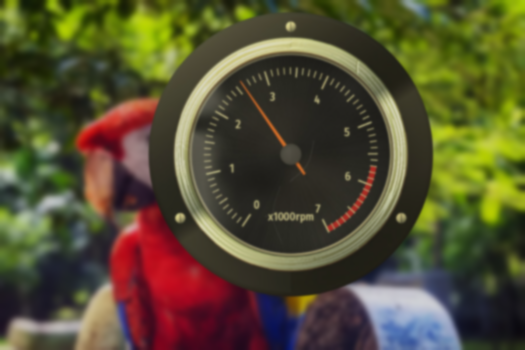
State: 2600 rpm
